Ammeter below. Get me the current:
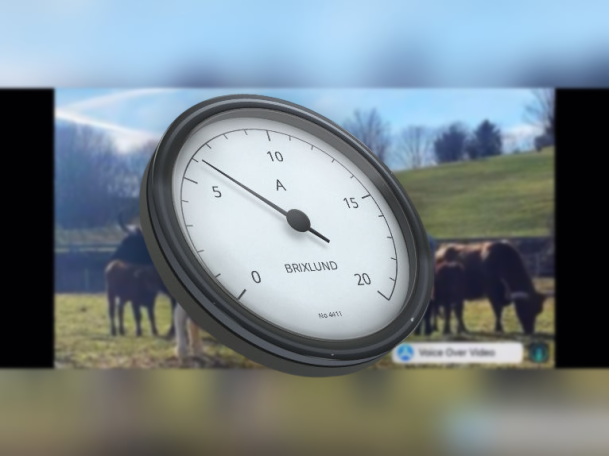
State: 6 A
